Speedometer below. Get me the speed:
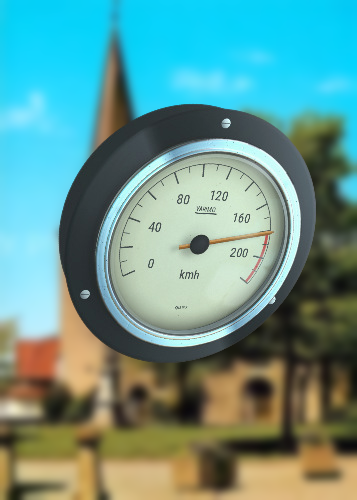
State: 180 km/h
